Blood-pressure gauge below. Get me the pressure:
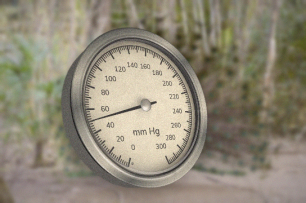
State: 50 mmHg
